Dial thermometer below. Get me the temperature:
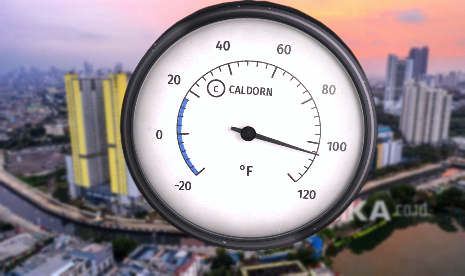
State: 104 °F
